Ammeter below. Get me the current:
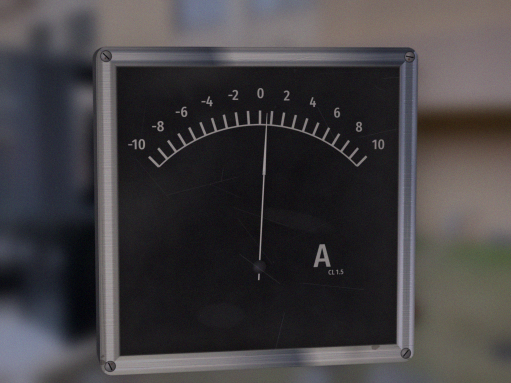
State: 0.5 A
